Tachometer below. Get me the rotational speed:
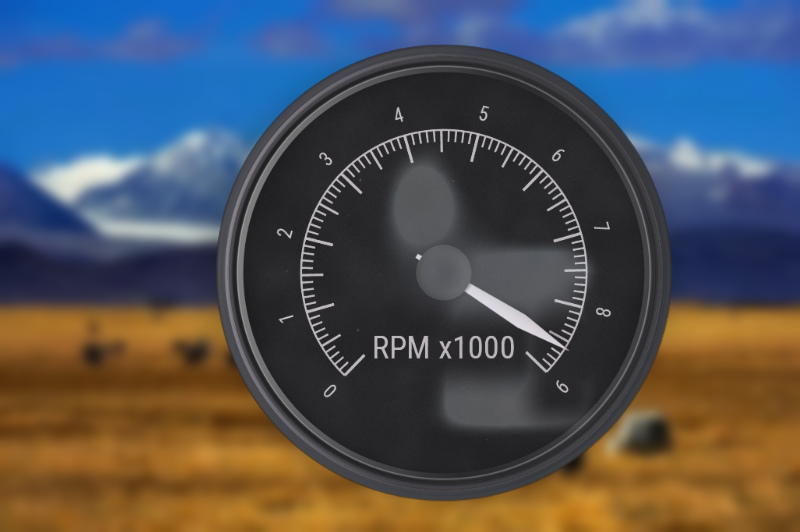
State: 8600 rpm
